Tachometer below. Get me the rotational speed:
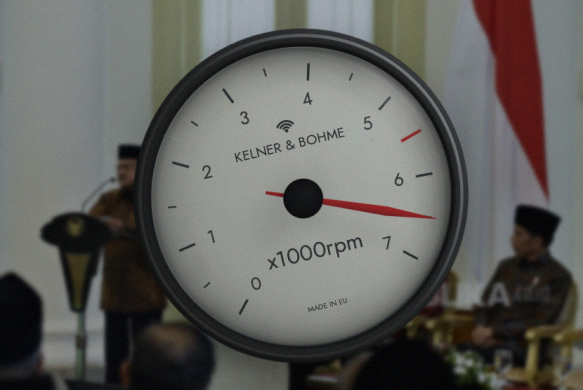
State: 6500 rpm
